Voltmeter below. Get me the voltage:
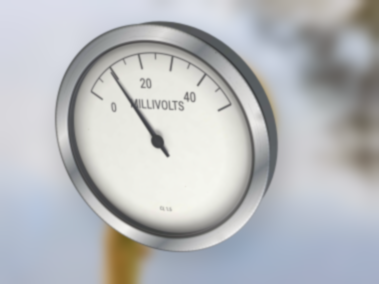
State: 10 mV
